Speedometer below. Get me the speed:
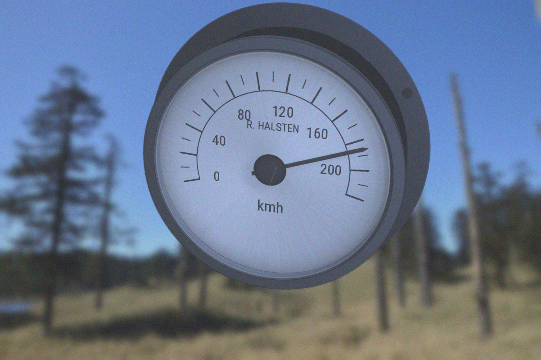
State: 185 km/h
